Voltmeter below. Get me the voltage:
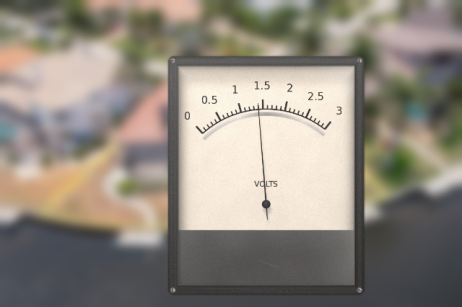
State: 1.4 V
